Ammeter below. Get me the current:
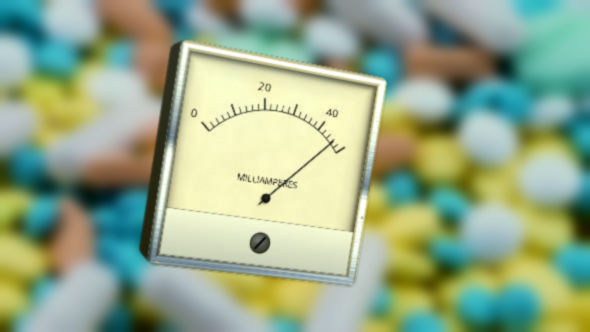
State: 46 mA
